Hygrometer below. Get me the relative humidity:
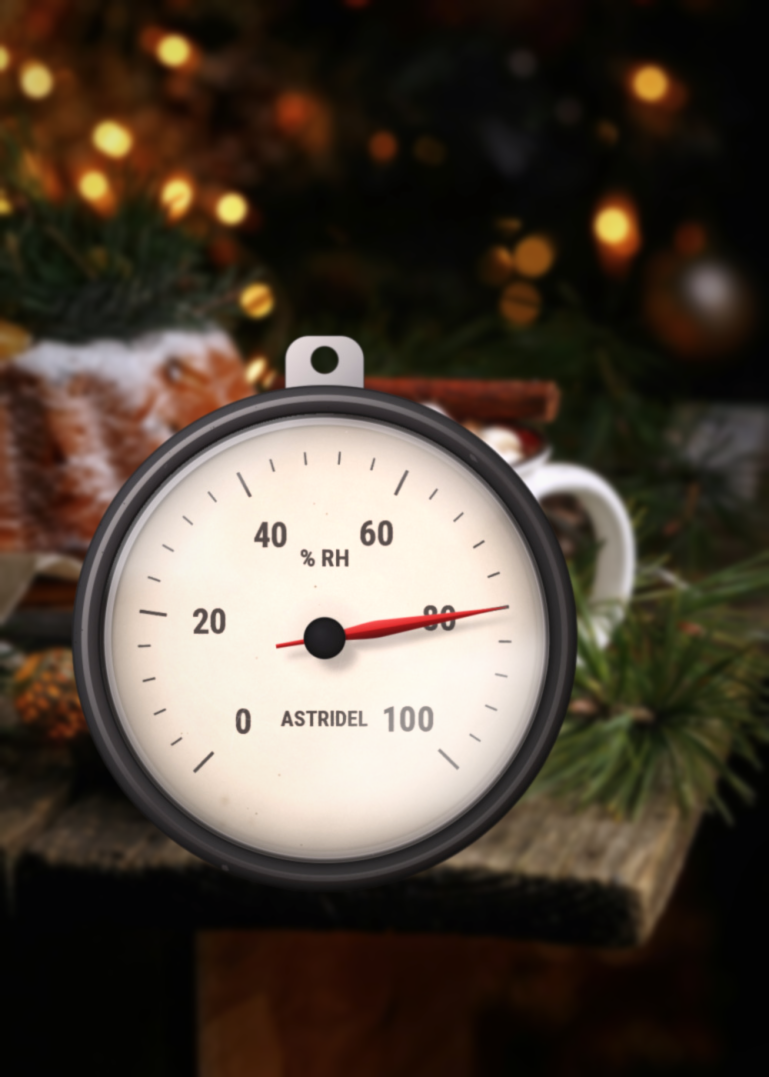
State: 80 %
